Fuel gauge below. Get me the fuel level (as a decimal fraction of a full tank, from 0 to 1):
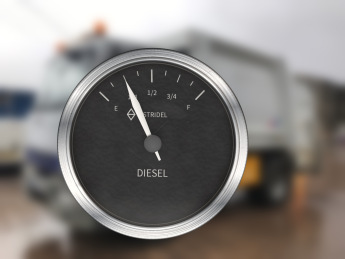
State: 0.25
